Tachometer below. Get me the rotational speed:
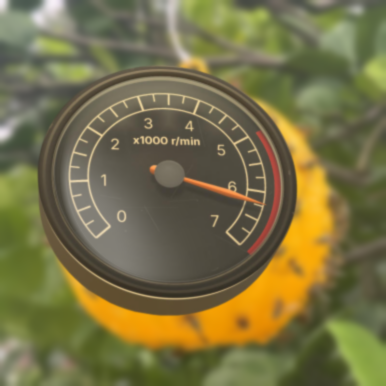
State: 6250 rpm
